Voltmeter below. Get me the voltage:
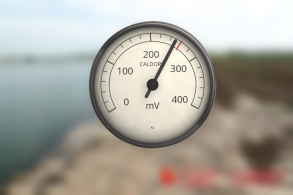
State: 250 mV
